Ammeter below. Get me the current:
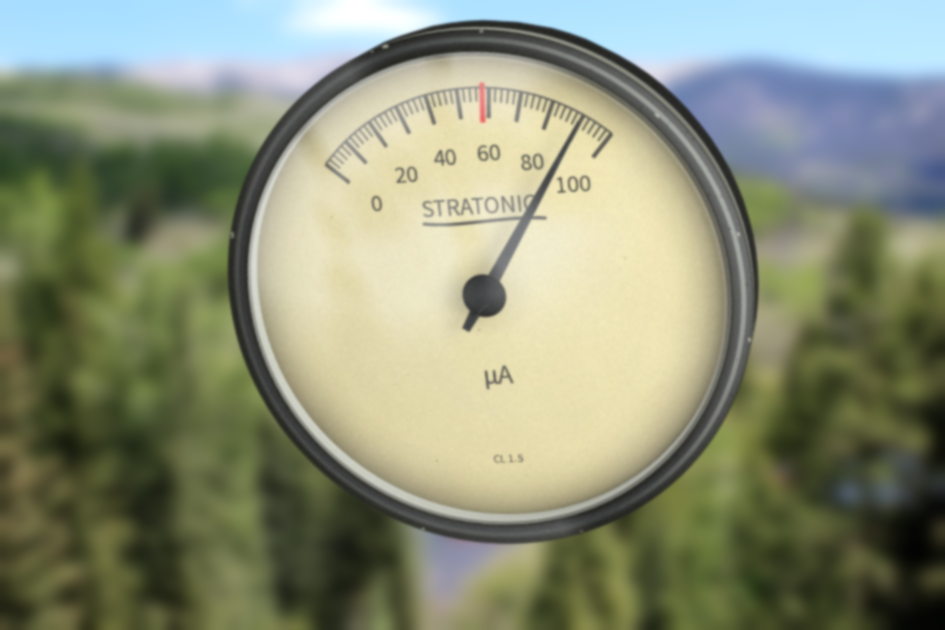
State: 90 µA
